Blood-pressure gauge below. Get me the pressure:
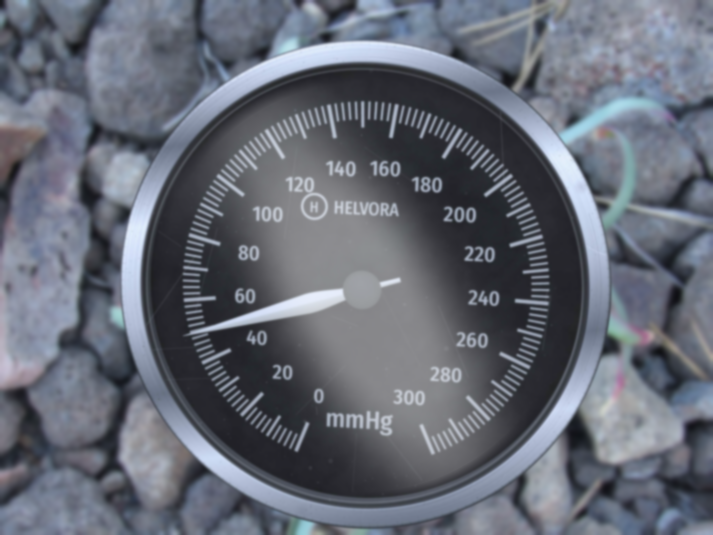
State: 50 mmHg
